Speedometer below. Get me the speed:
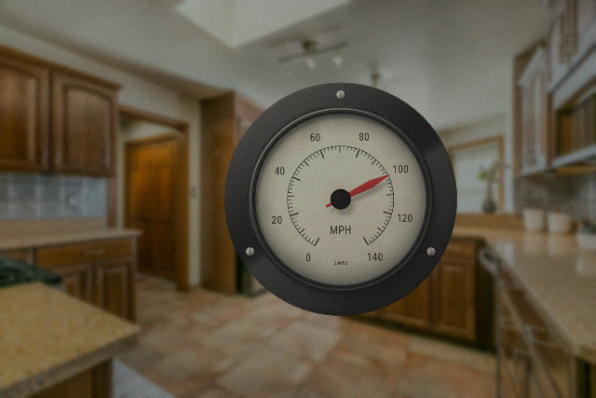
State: 100 mph
